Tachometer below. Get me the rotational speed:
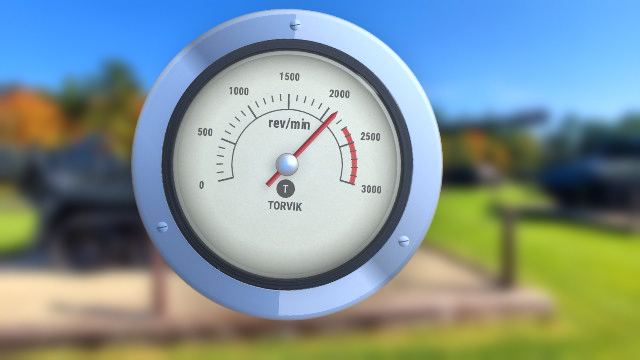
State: 2100 rpm
